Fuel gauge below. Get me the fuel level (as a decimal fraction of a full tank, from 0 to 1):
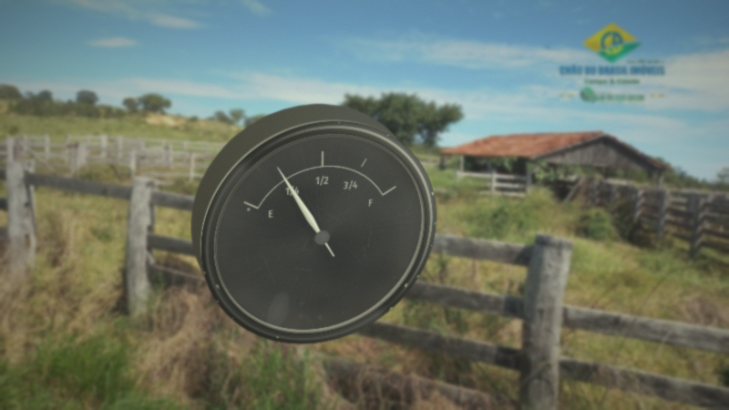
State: 0.25
